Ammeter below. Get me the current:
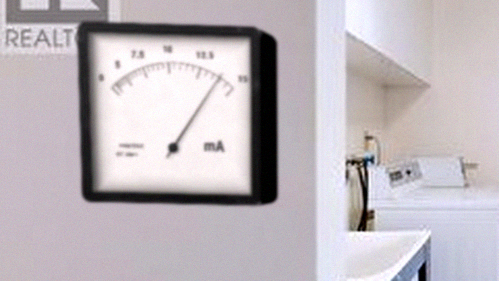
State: 14 mA
